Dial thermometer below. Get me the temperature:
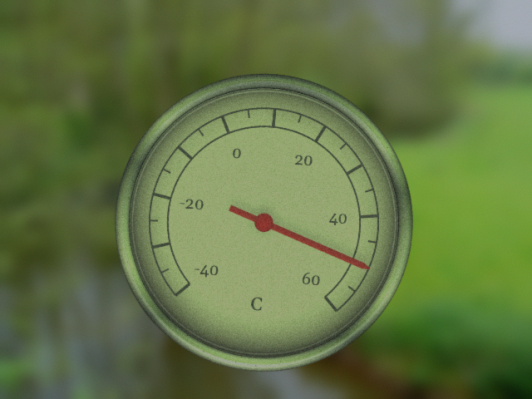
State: 50 °C
